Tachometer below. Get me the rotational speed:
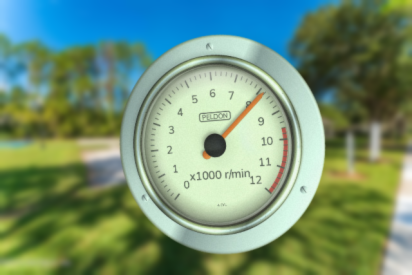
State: 8200 rpm
